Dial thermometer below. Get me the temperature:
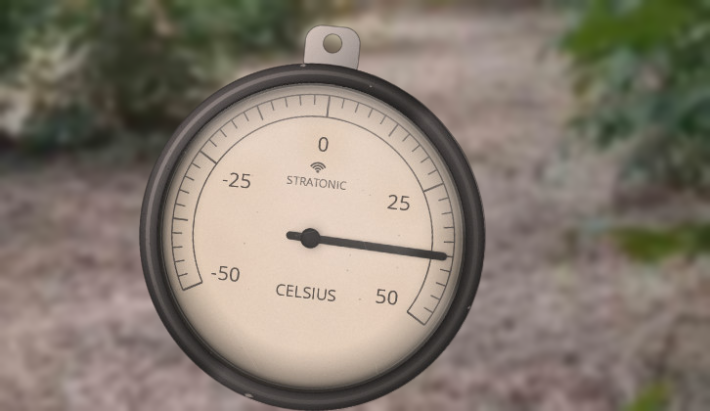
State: 37.5 °C
